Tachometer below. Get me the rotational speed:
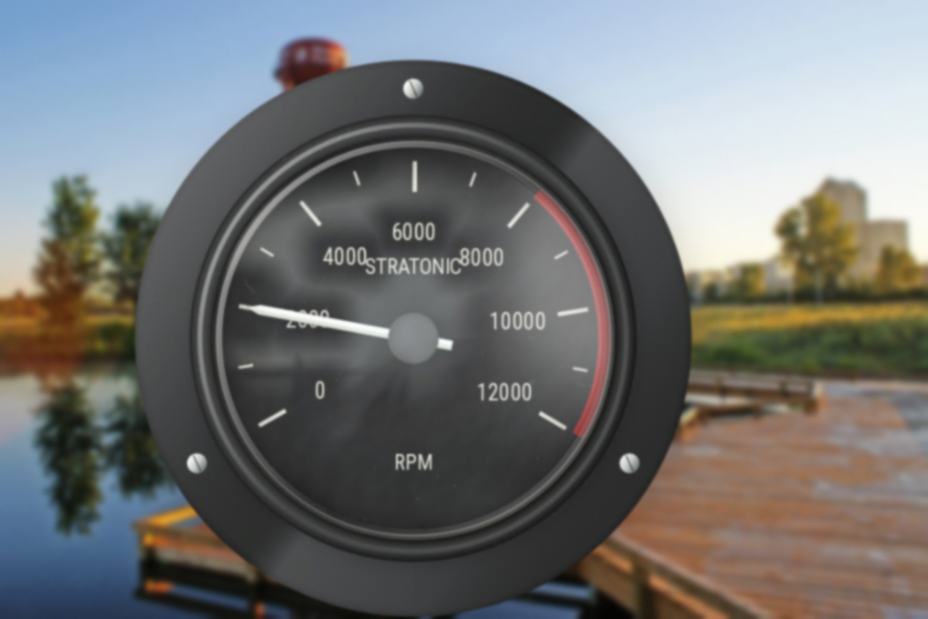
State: 2000 rpm
